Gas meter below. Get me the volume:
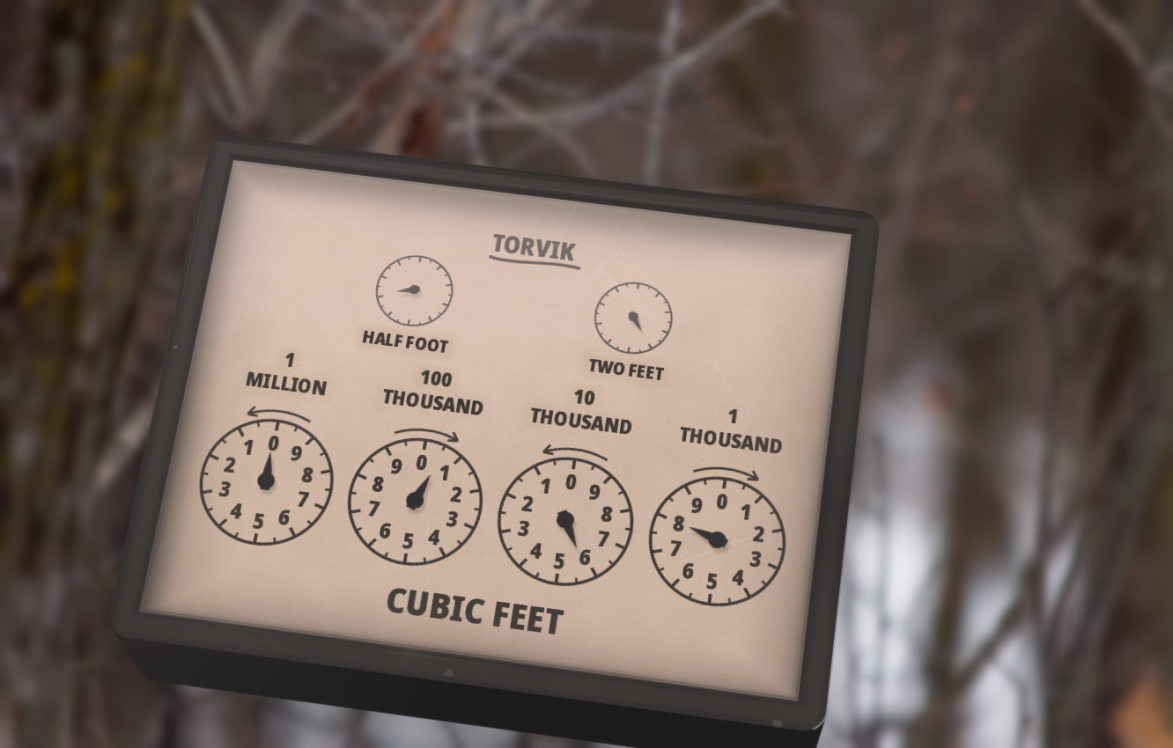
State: 5800 ft³
